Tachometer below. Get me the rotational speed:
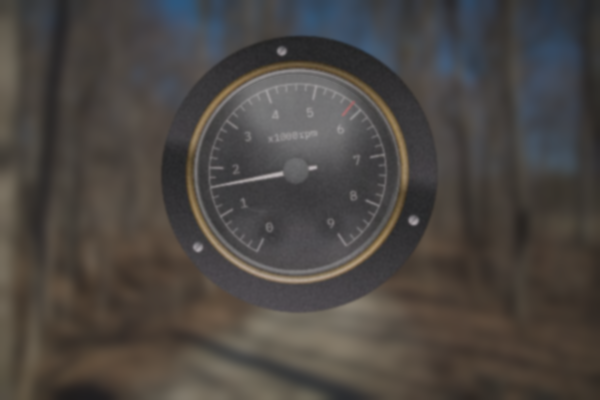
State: 1600 rpm
